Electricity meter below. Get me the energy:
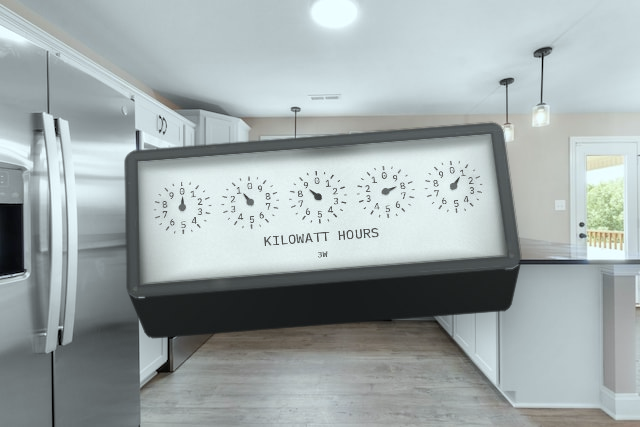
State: 881 kWh
